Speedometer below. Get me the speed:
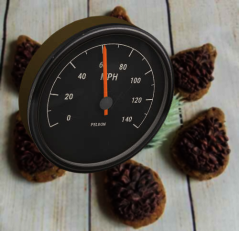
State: 60 mph
